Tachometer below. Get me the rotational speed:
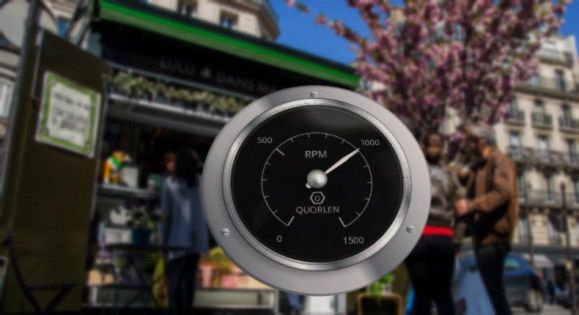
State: 1000 rpm
